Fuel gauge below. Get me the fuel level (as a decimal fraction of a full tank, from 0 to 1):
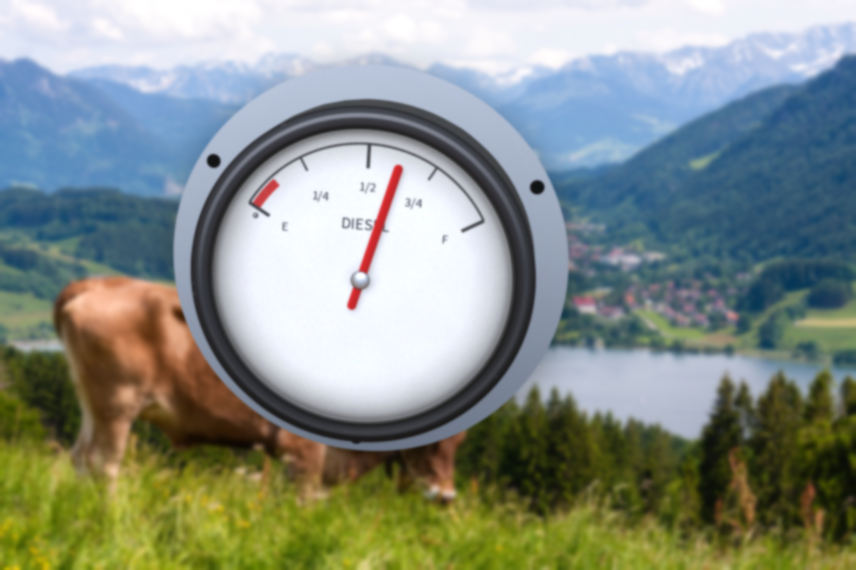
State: 0.625
